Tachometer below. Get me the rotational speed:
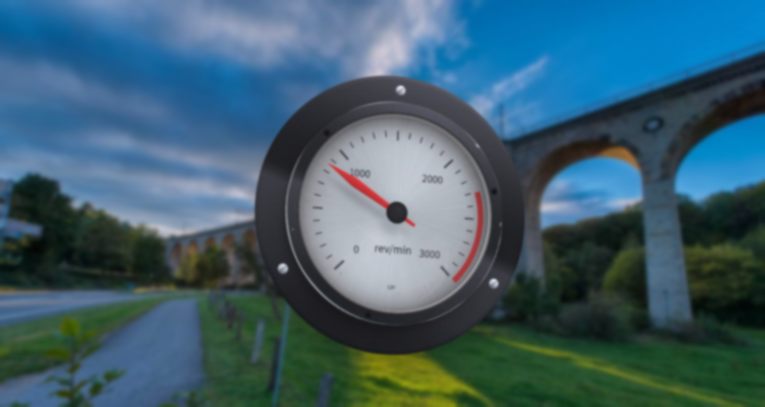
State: 850 rpm
